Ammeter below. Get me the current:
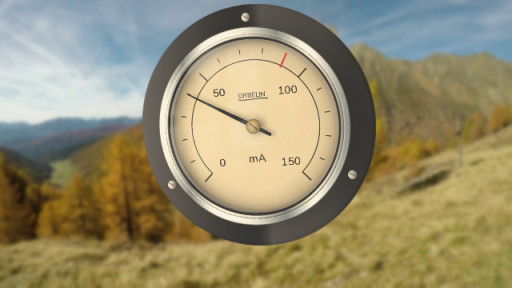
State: 40 mA
